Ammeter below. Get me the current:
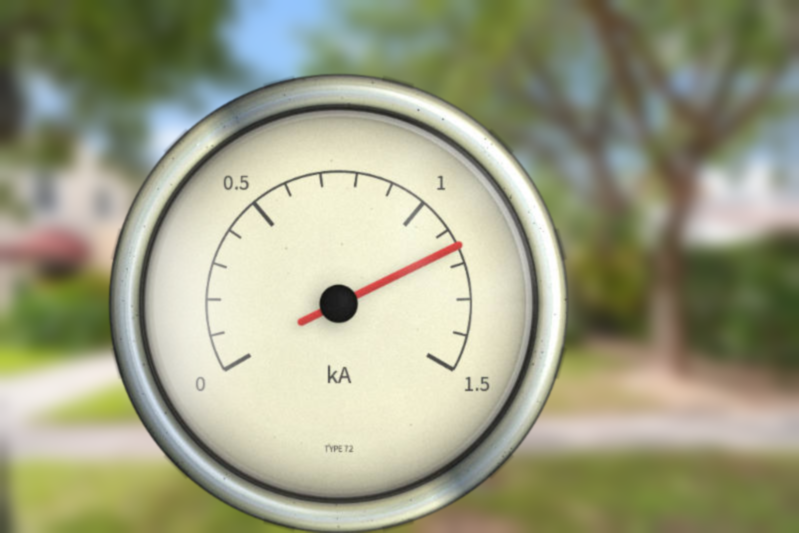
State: 1.15 kA
